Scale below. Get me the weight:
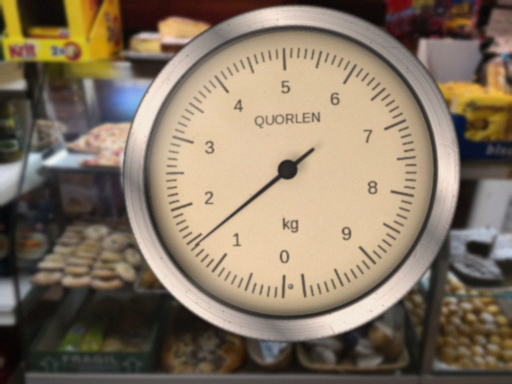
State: 1.4 kg
